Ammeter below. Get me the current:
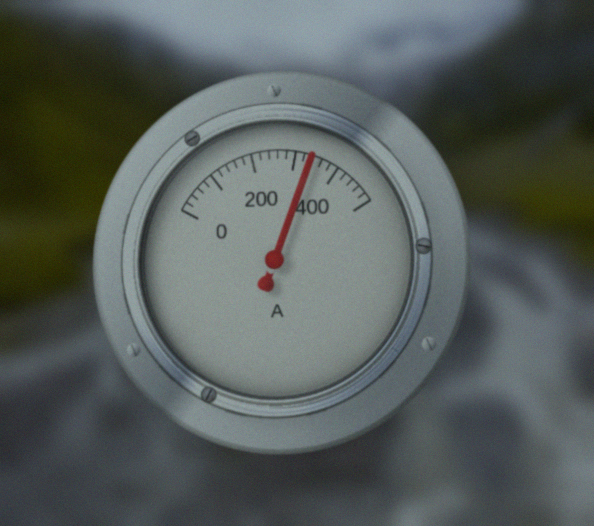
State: 340 A
